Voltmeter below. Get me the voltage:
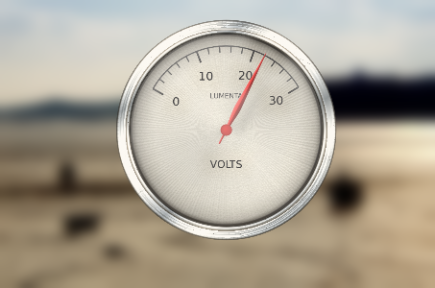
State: 22 V
